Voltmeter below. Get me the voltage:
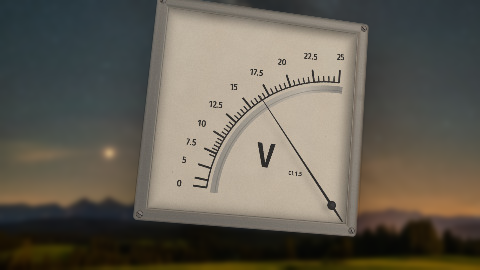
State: 16.5 V
